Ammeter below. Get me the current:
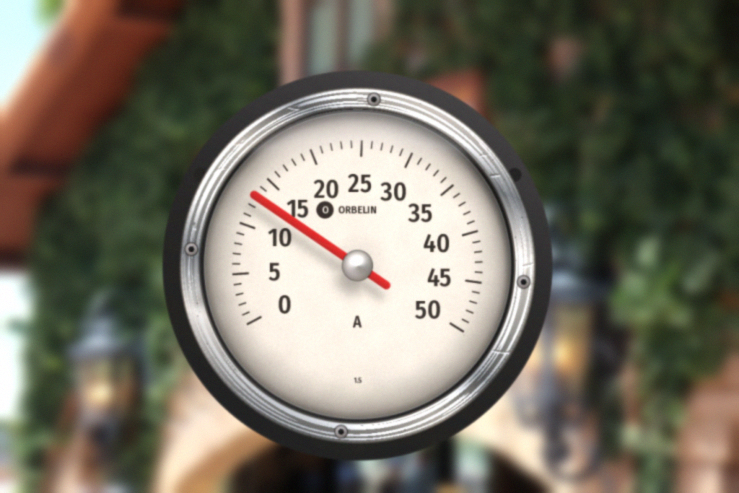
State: 13 A
